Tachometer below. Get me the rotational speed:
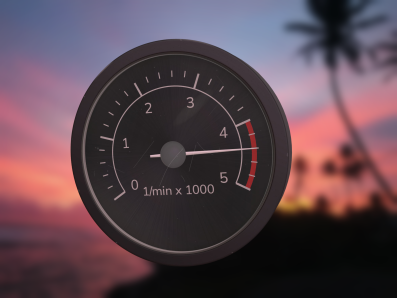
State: 4400 rpm
